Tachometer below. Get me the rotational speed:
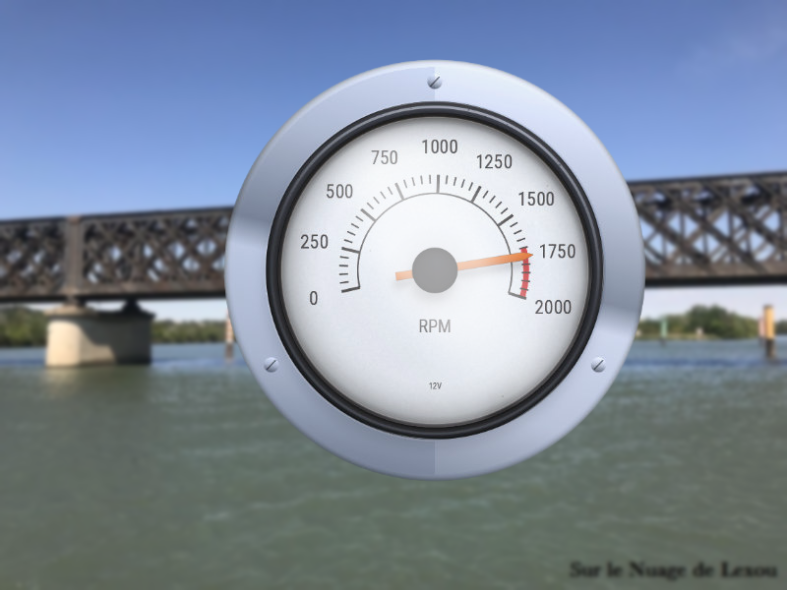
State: 1750 rpm
